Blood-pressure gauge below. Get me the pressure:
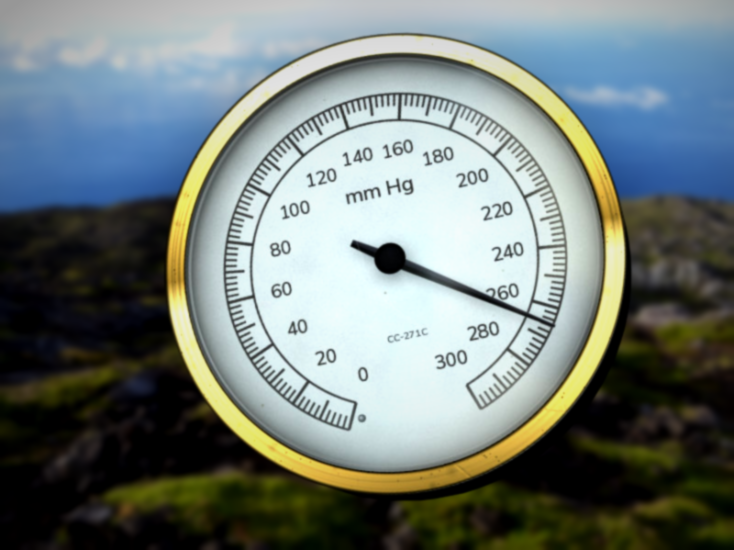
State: 266 mmHg
